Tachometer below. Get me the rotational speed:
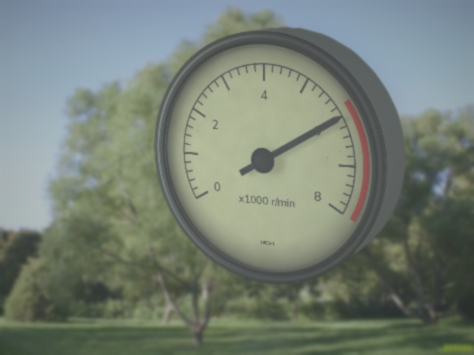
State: 6000 rpm
